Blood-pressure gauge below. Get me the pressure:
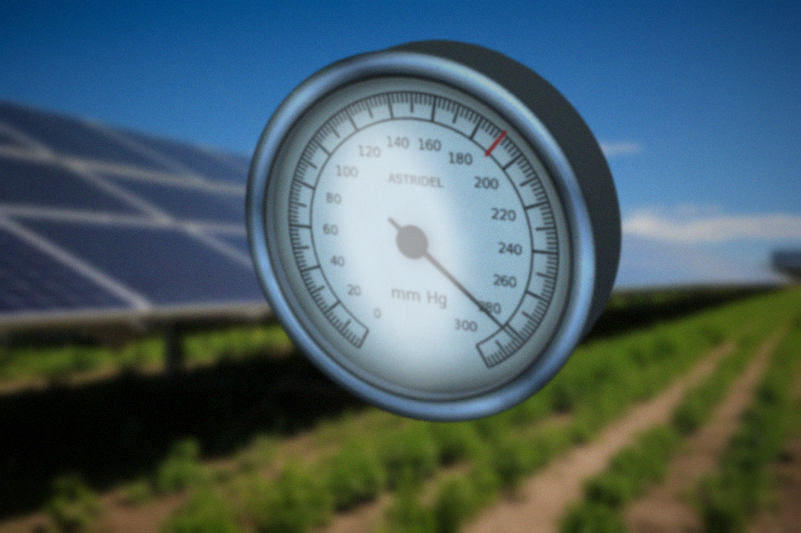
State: 280 mmHg
